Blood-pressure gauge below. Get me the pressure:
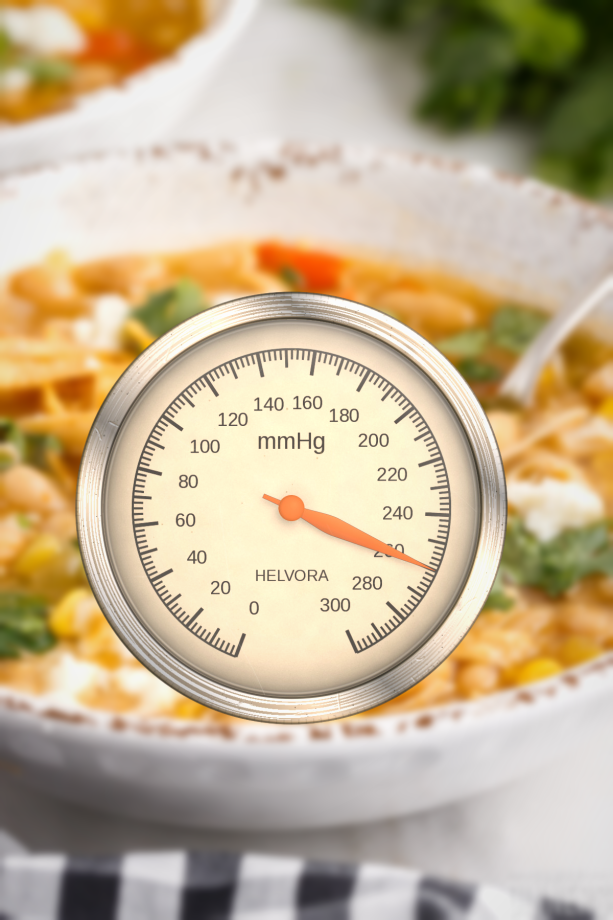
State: 260 mmHg
